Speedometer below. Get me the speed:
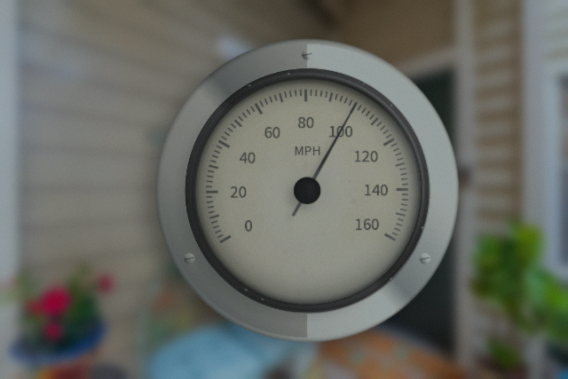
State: 100 mph
